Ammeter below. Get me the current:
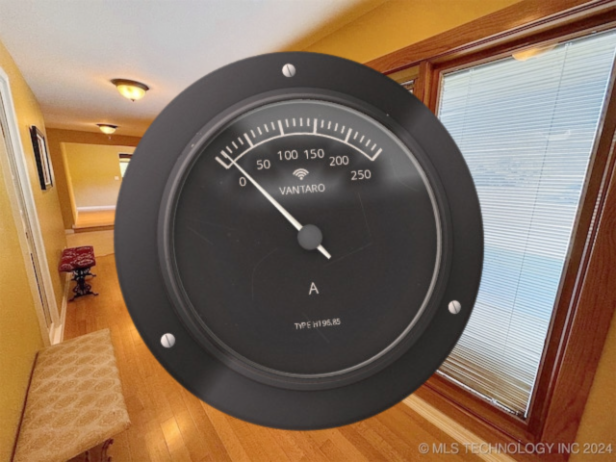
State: 10 A
